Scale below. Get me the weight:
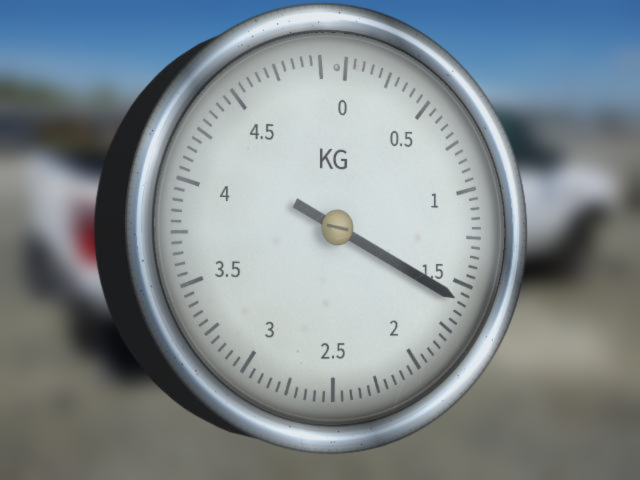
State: 1.6 kg
